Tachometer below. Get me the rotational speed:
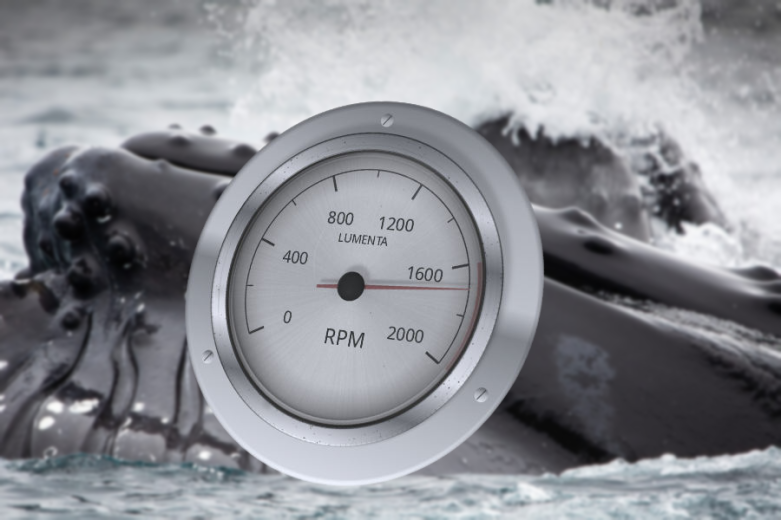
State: 1700 rpm
